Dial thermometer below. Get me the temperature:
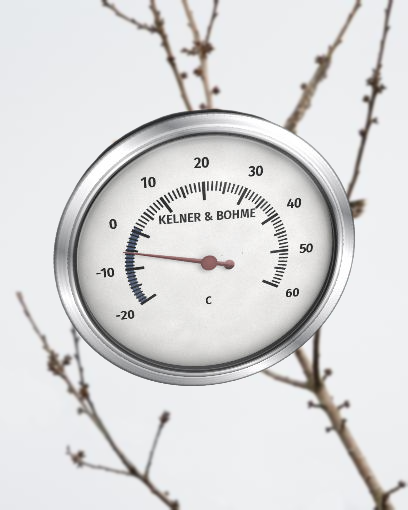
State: -5 °C
